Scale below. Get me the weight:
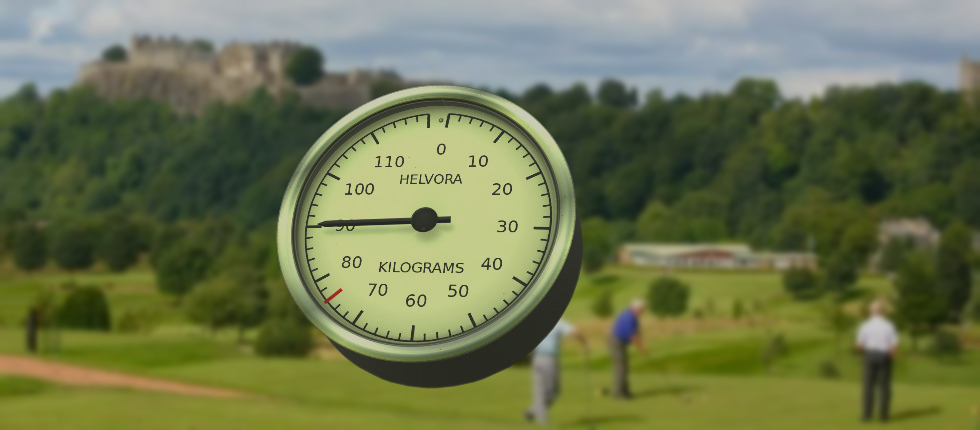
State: 90 kg
